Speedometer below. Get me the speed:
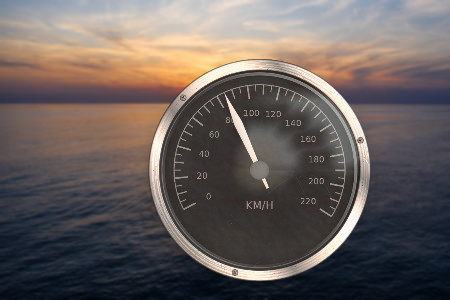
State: 85 km/h
